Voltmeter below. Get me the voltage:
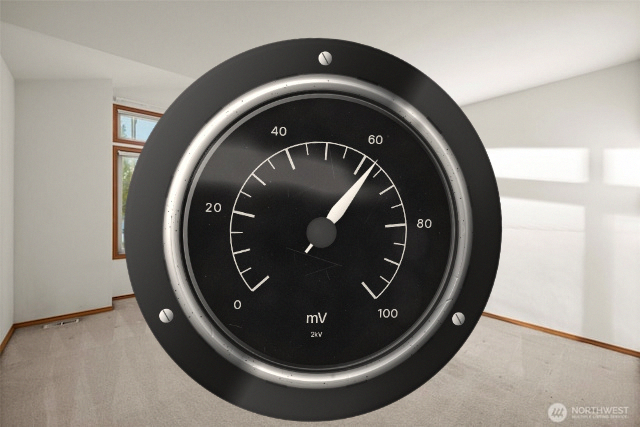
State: 62.5 mV
